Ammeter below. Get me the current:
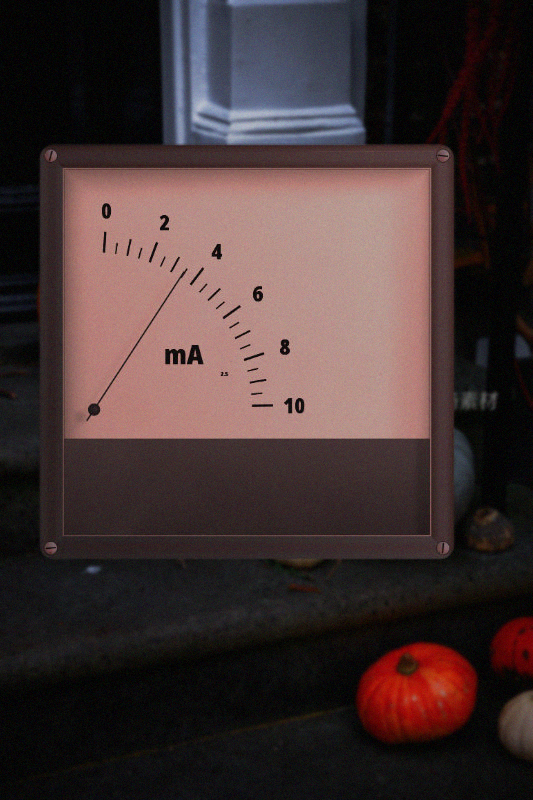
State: 3.5 mA
